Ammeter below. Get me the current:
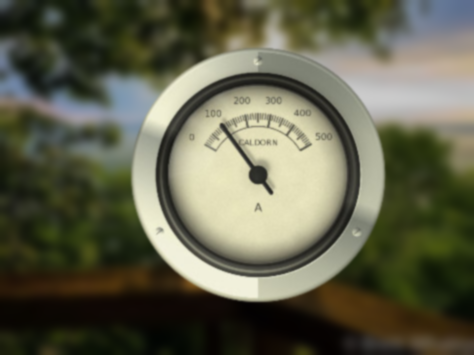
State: 100 A
